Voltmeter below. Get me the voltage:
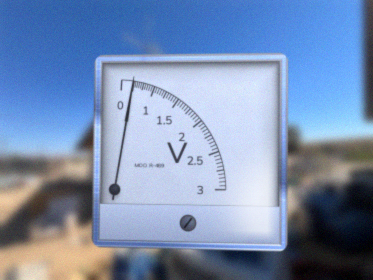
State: 0.5 V
